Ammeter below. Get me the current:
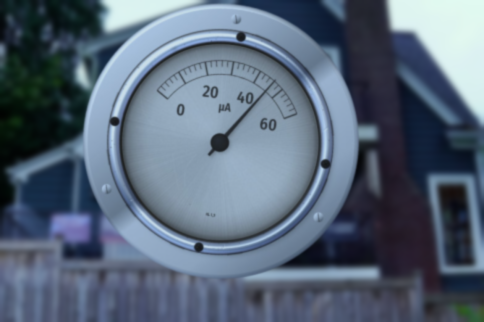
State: 46 µA
